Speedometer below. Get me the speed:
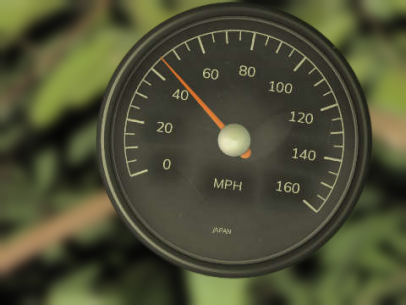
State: 45 mph
